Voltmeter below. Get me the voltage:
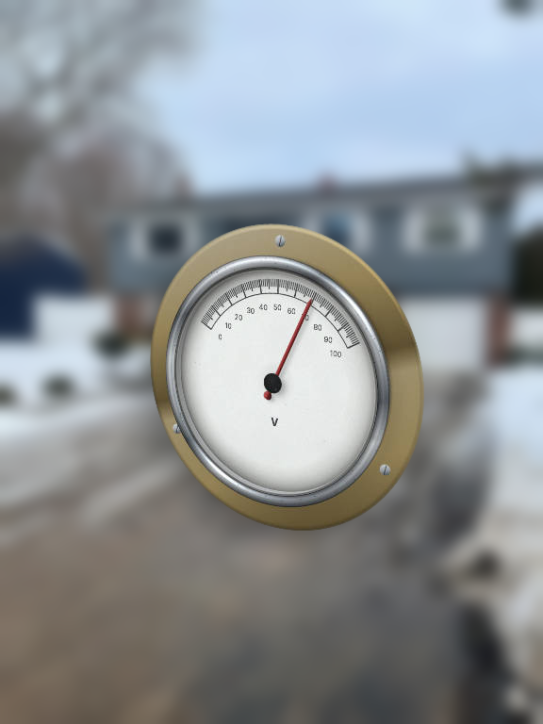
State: 70 V
